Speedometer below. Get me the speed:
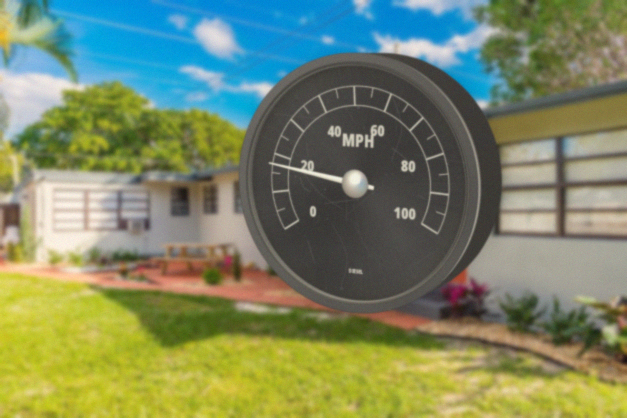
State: 17.5 mph
